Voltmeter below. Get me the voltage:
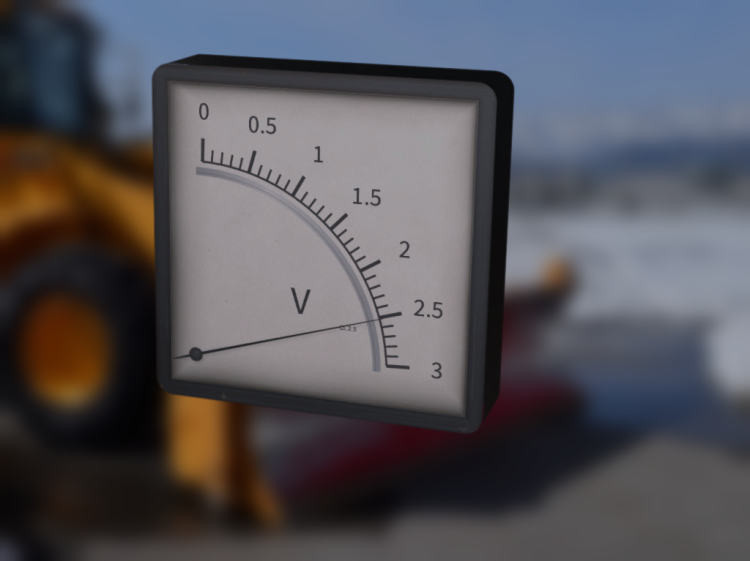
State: 2.5 V
